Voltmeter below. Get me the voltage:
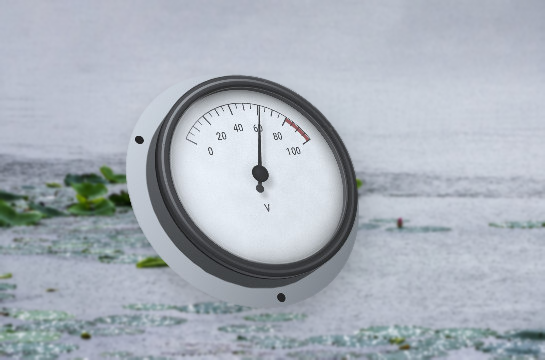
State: 60 V
